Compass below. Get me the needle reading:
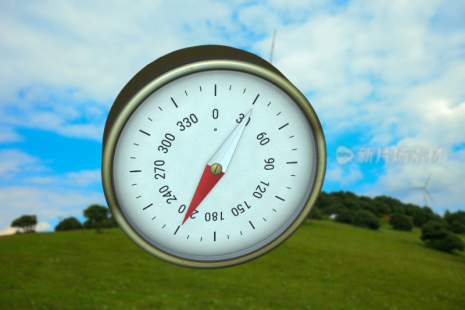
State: 210 °
